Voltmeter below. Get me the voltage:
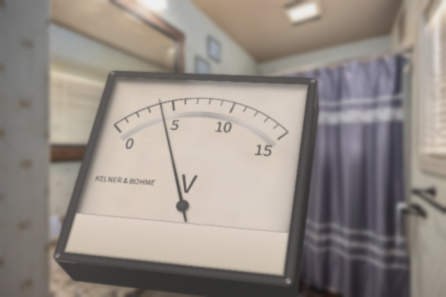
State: 4 V
